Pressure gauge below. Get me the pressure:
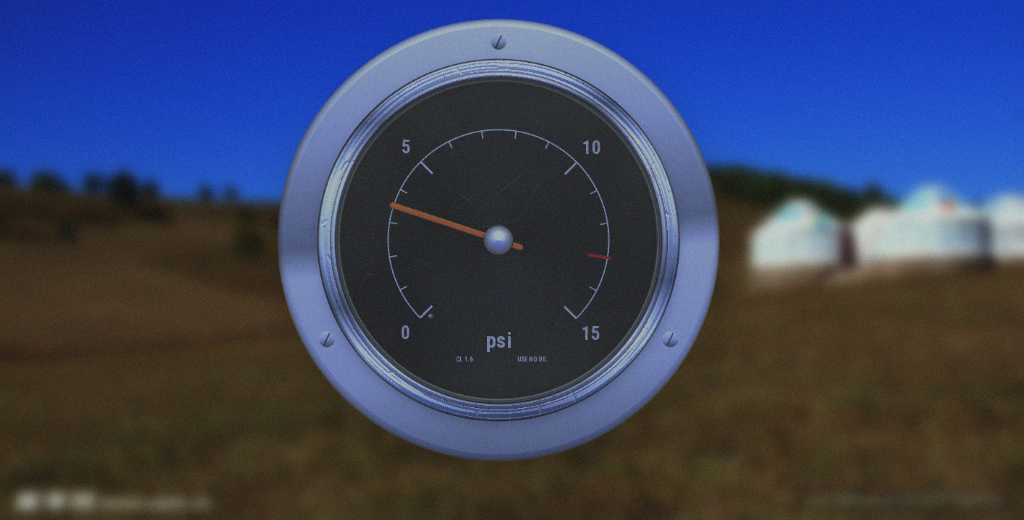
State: 3.5 psi
